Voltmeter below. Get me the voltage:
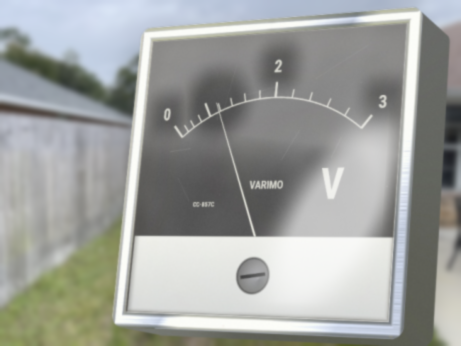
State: 1.2 V
